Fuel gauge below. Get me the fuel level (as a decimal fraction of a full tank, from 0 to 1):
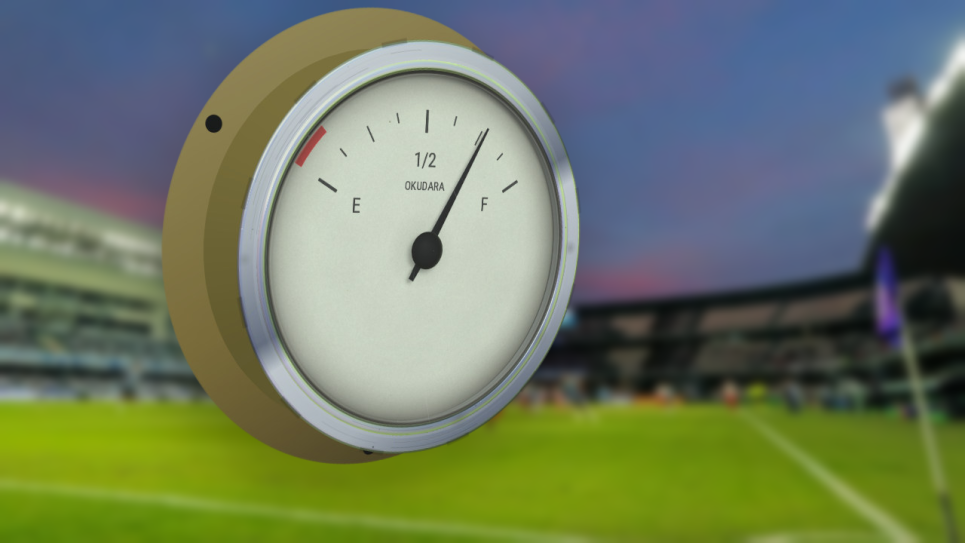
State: 0.75
